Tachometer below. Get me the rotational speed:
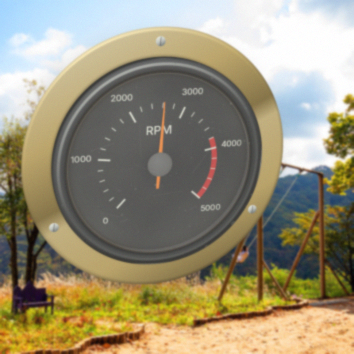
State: 2600 rpm
